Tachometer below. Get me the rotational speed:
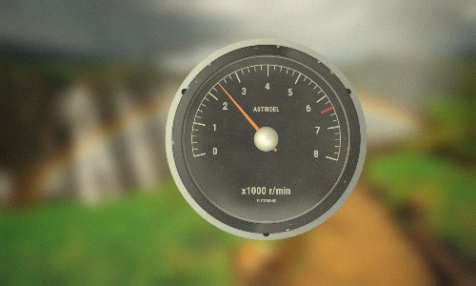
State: 2400 rpm
